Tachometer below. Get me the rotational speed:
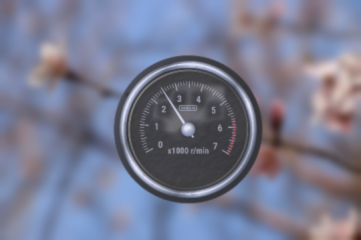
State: 2500 rpm
